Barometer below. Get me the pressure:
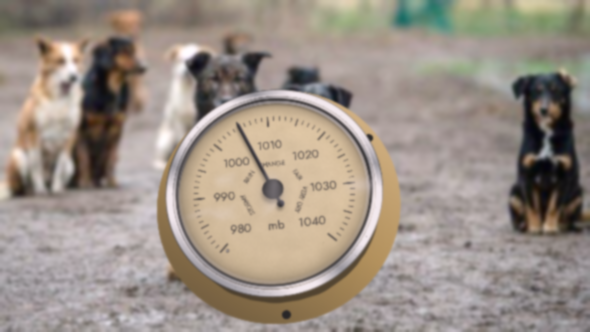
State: 1005 mbar
